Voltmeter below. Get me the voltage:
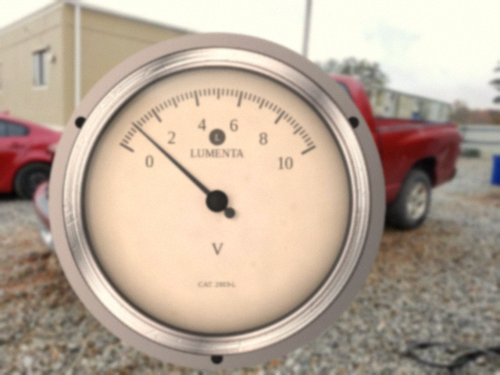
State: 1 V
